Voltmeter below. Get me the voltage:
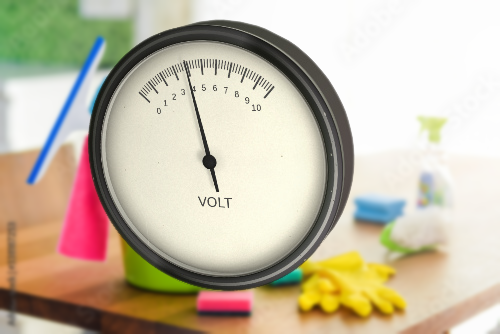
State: 4 V
